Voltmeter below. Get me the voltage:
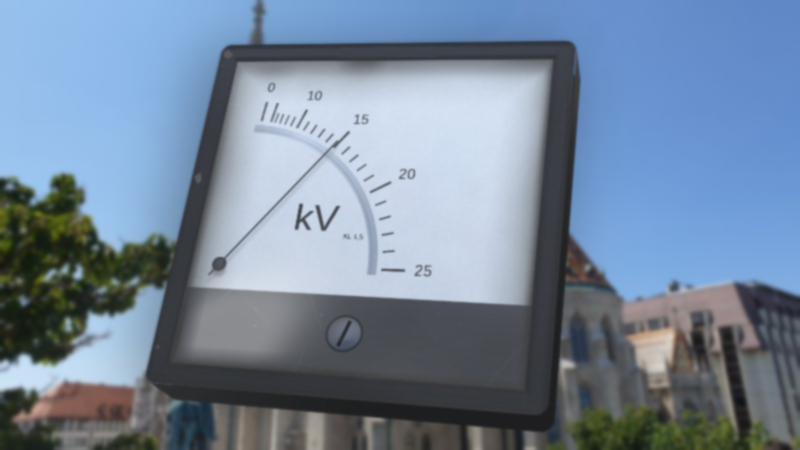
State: 15 kV
